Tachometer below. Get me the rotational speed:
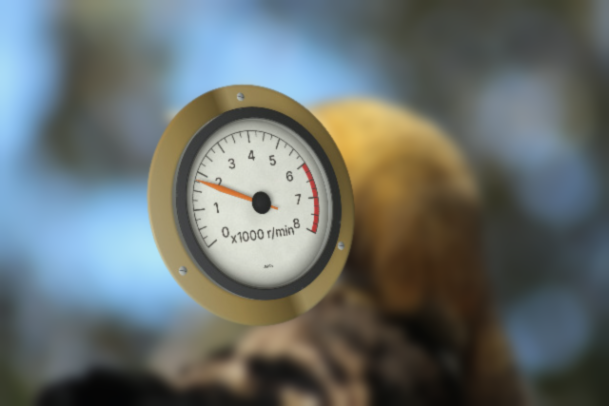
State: 1750 rpm
